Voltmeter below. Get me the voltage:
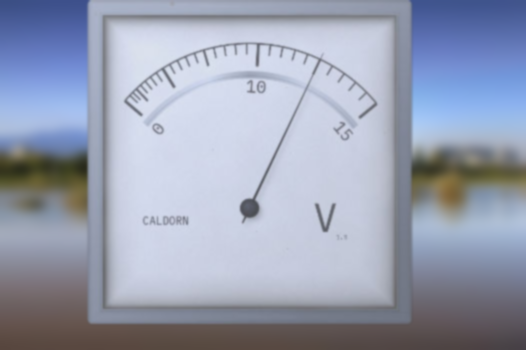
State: 12.5 V
